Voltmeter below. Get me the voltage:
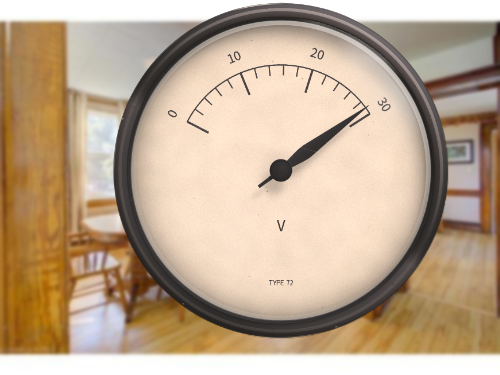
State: 29 V
